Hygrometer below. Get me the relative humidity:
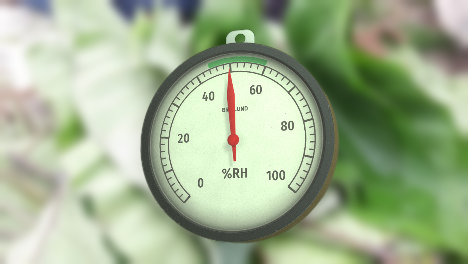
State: 50 %
